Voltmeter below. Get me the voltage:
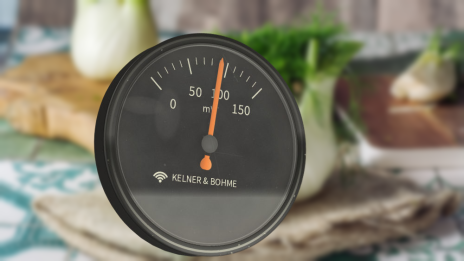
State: 90 mV
